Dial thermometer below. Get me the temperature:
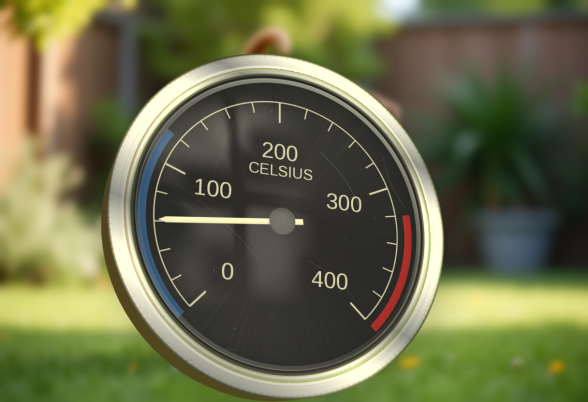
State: 60 °C
